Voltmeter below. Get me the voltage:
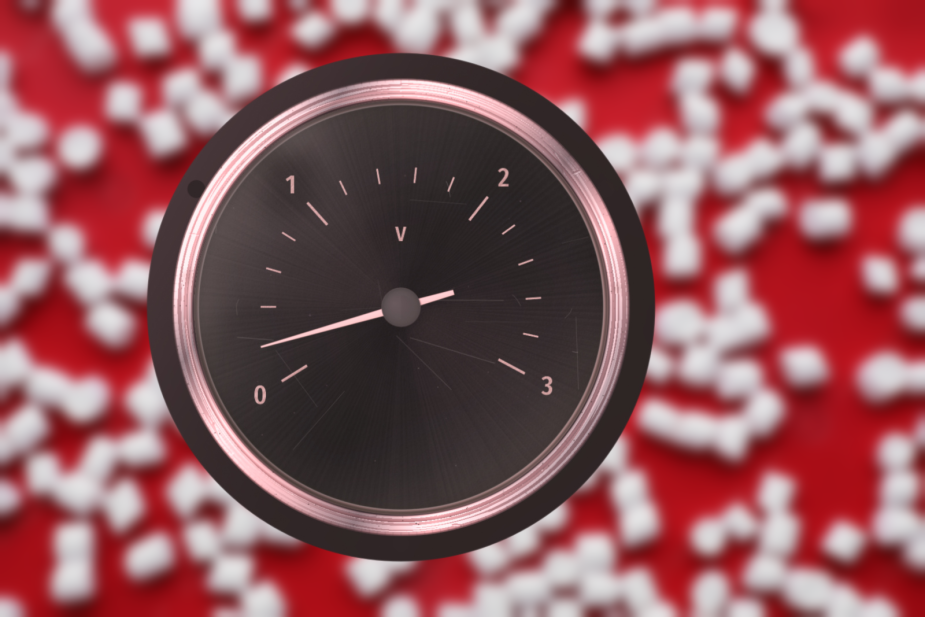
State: 0.2 V
